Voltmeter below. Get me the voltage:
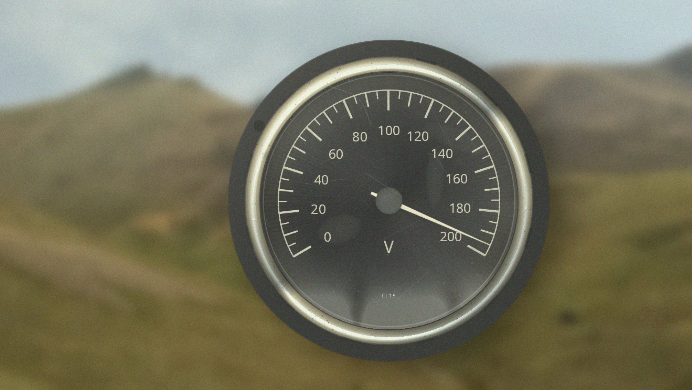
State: 195 V
